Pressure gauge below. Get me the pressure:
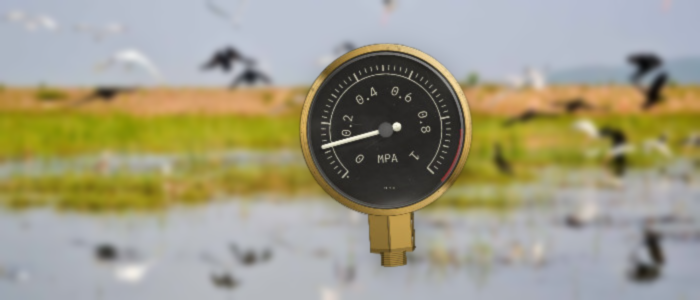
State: 0.12 MPa
